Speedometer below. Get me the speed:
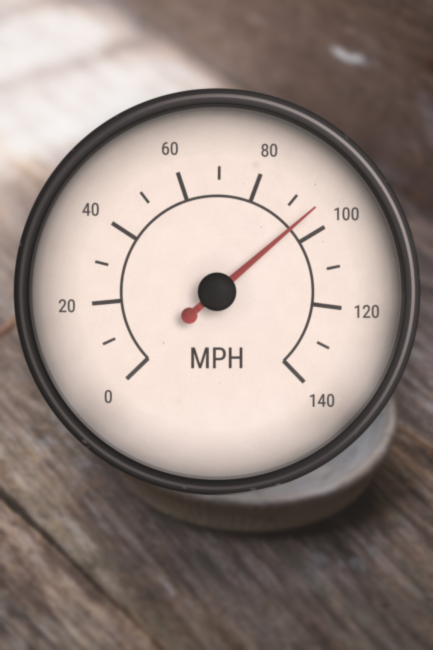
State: 95 mph
